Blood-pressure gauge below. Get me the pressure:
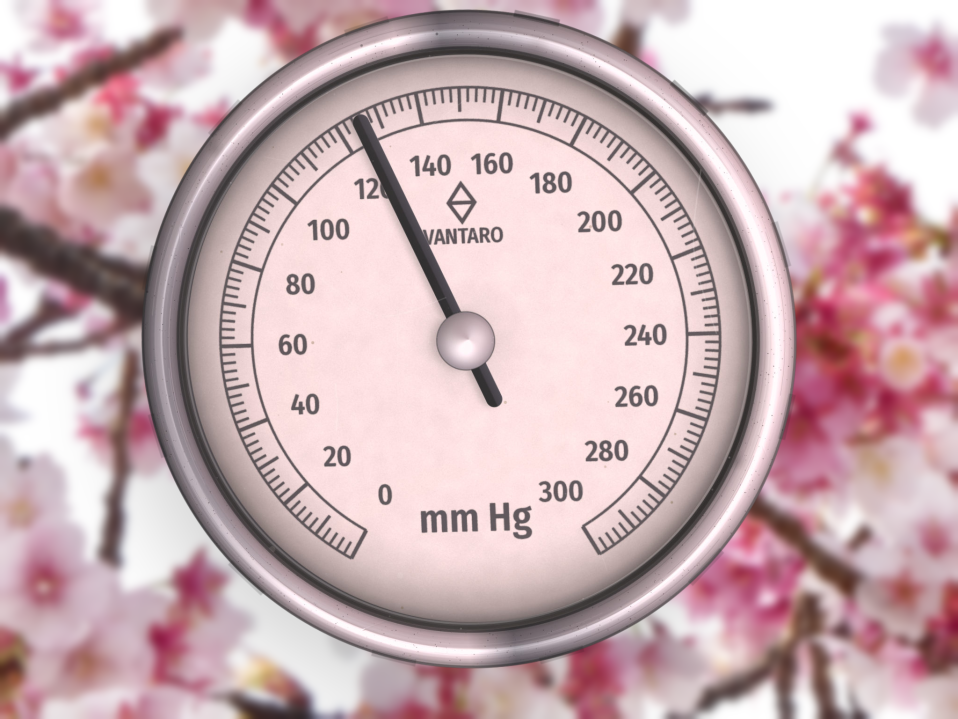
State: 126 mmHg
